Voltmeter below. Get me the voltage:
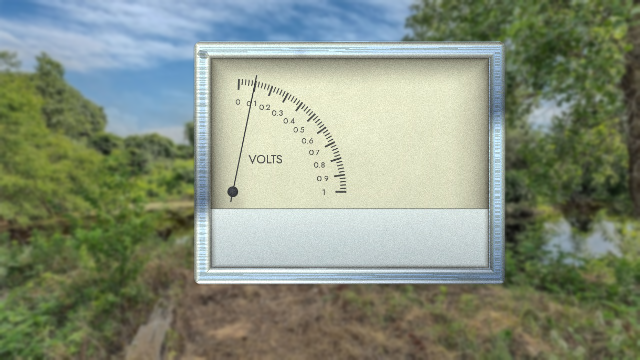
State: 0.1 V
